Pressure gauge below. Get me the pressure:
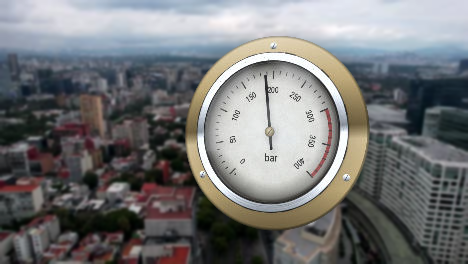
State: 190 bar
